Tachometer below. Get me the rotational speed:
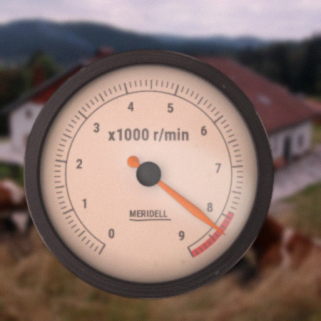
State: 8300 rpm
